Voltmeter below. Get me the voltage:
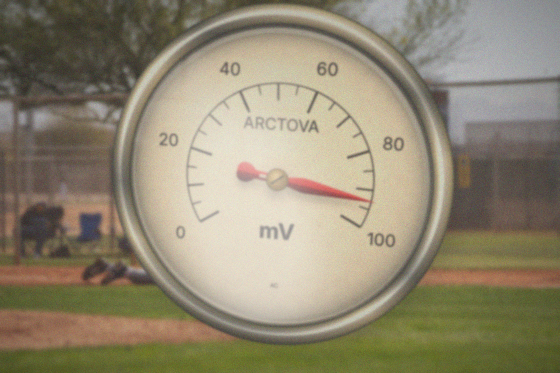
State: 92.5 mV
